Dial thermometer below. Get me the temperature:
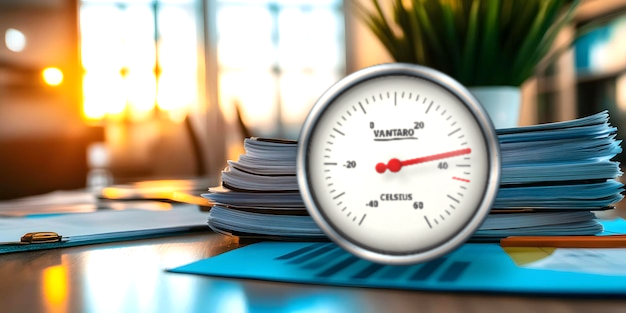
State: 36 °C
